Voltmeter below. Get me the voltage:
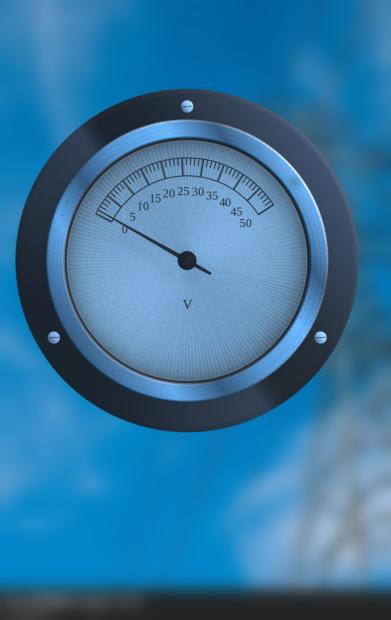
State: 1 V
